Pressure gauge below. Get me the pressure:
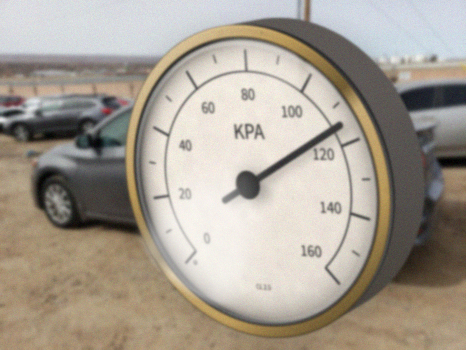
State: 115 kPa
